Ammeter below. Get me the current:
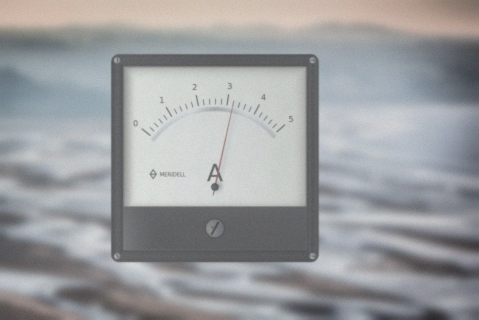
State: 3.2 A
